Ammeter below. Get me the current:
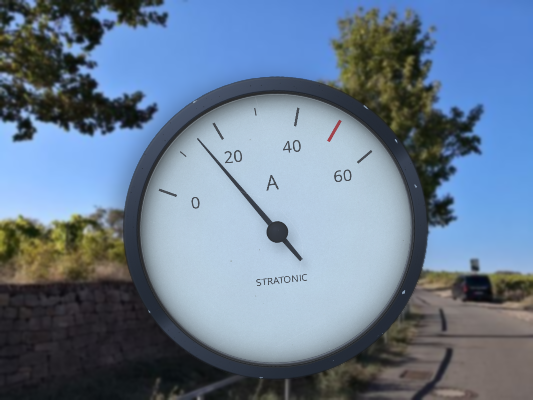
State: 15 A
